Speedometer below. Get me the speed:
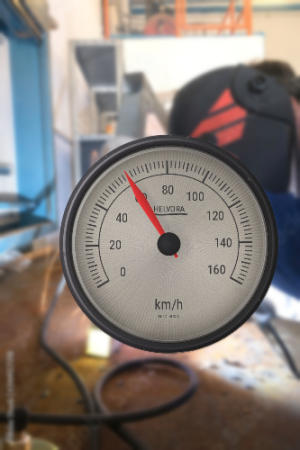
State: 60 km/h
